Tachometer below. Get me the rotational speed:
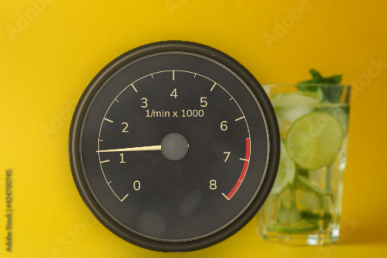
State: 1250 rpm
